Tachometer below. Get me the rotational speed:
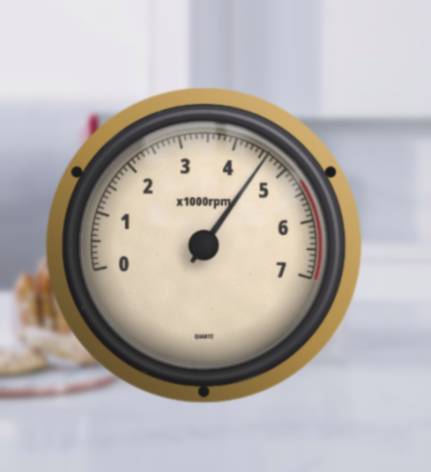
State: 4600 rpm
